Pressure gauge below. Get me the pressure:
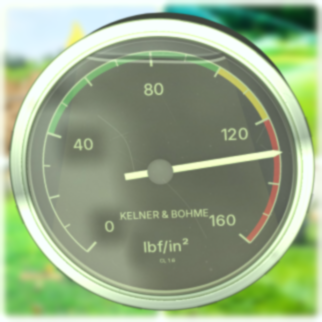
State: 130 psi
